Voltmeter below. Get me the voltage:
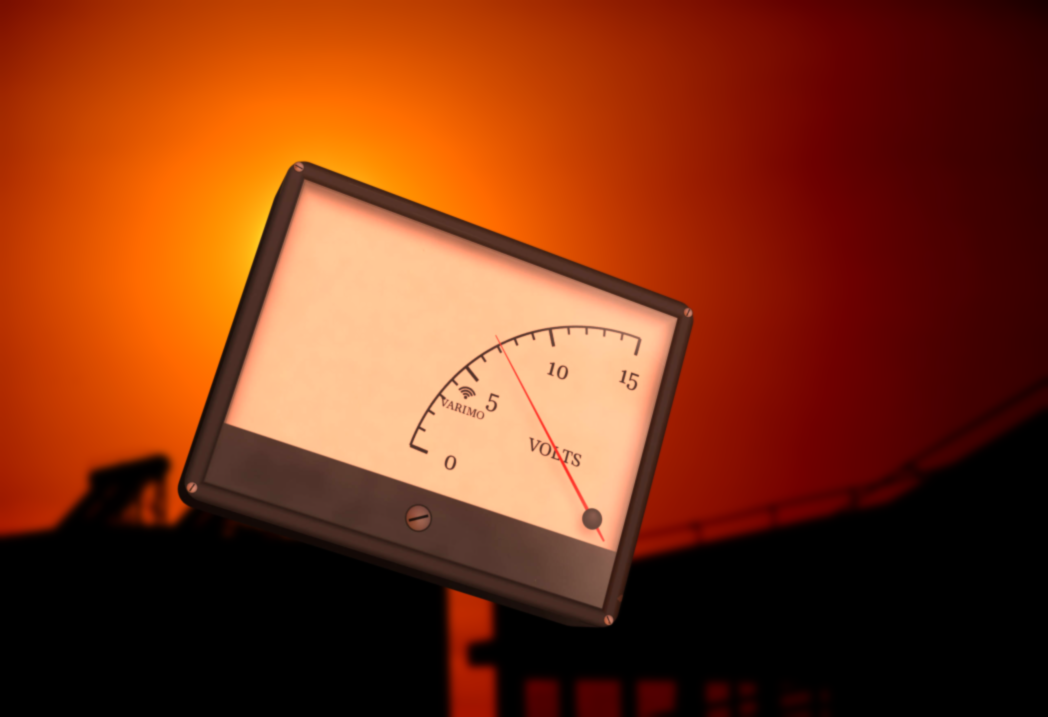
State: 7 V
